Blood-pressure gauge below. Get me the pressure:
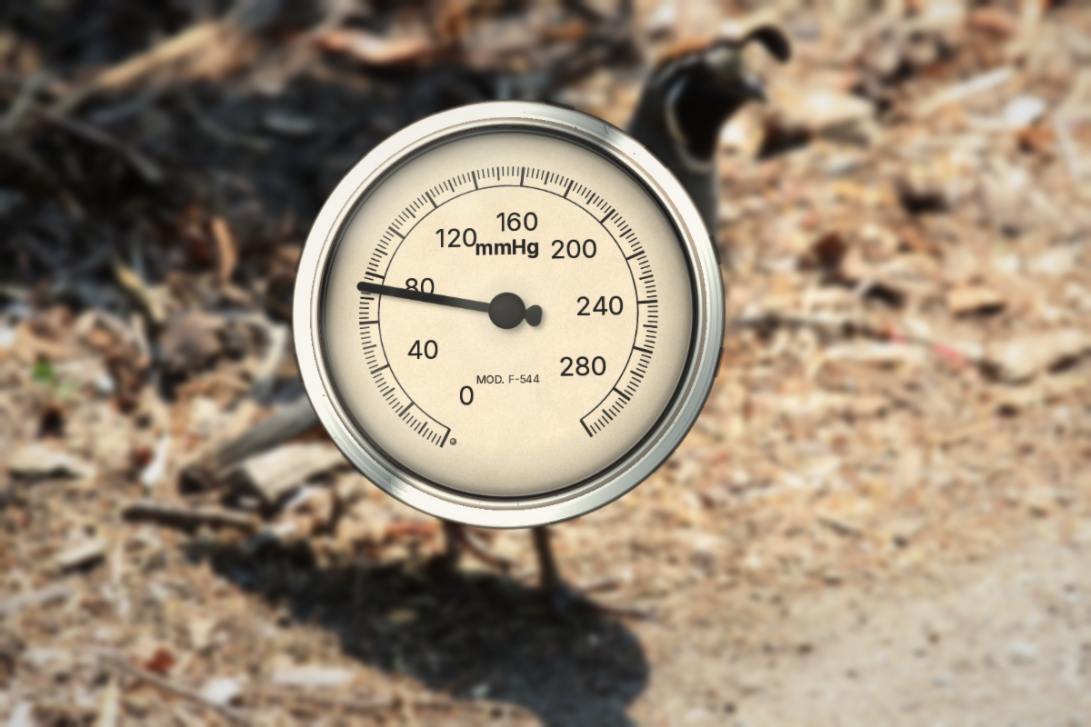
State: 74 mmHg
